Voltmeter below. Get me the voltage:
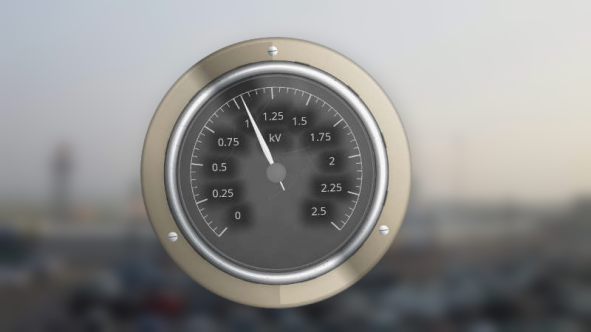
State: 1.05 kV
